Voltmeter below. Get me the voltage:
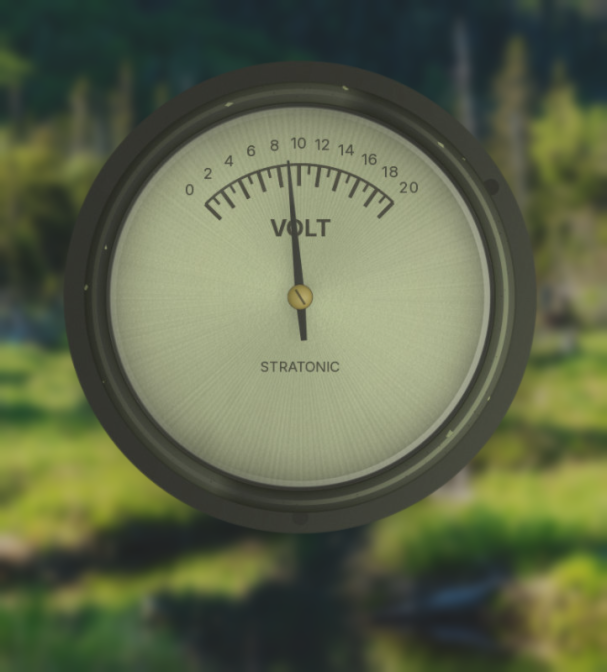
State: 9 V
